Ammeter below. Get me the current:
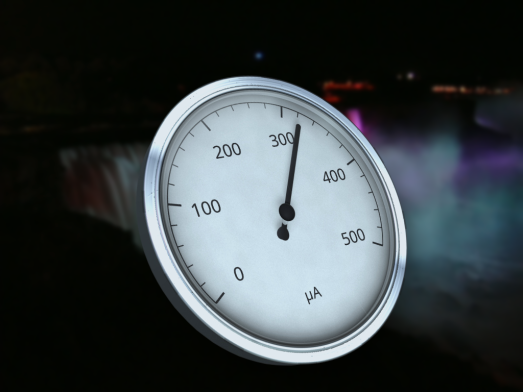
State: 320 µA
